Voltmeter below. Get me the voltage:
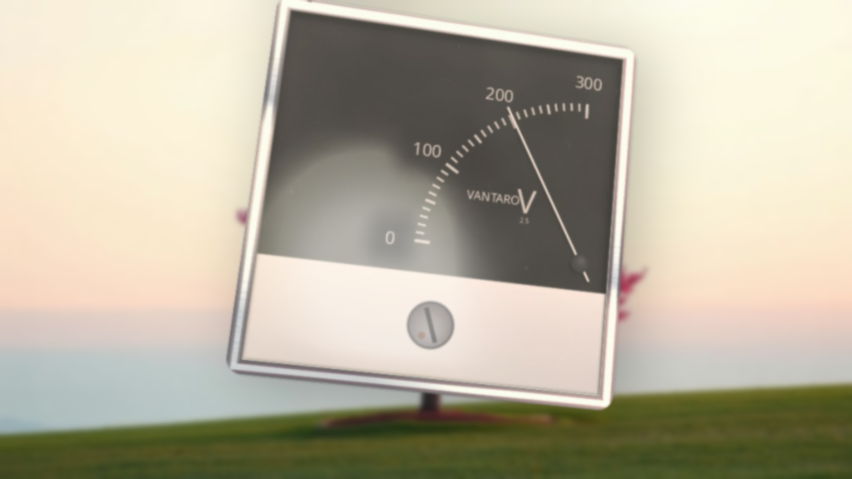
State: 200 V
